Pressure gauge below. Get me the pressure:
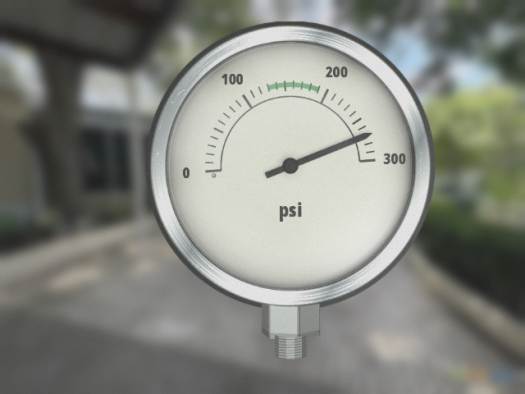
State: 270 psi
